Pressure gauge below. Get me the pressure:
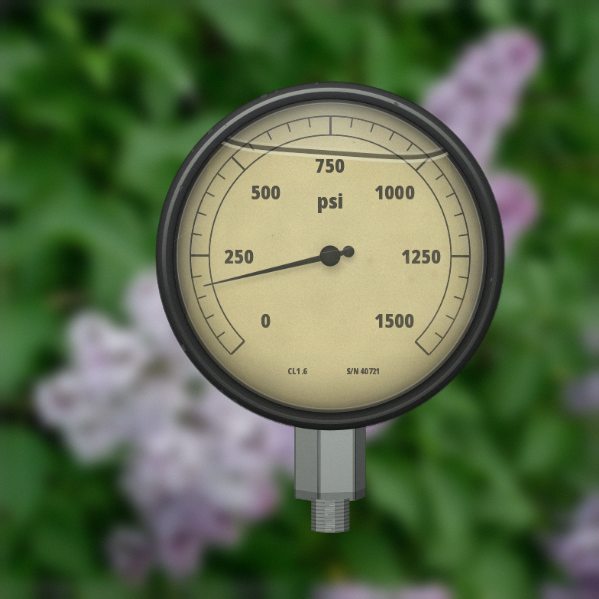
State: 175 psi
